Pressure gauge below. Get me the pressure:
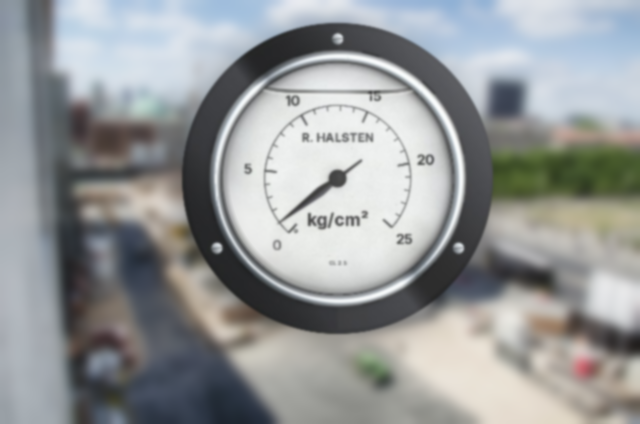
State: 1 kg/cm²
